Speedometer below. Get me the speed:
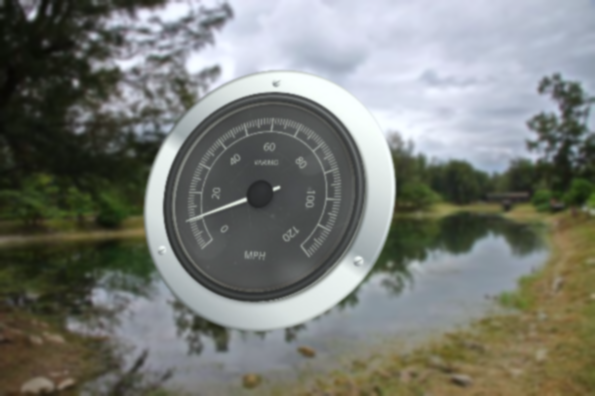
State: 10 mph
